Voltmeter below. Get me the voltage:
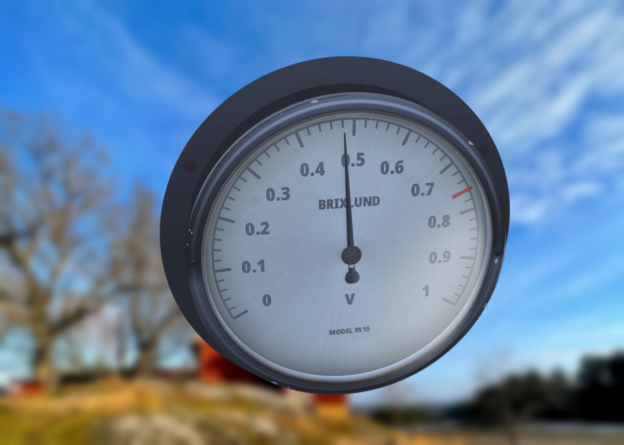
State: 0.48 V
